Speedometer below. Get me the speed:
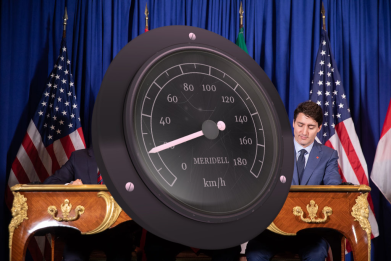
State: 20 km/h
